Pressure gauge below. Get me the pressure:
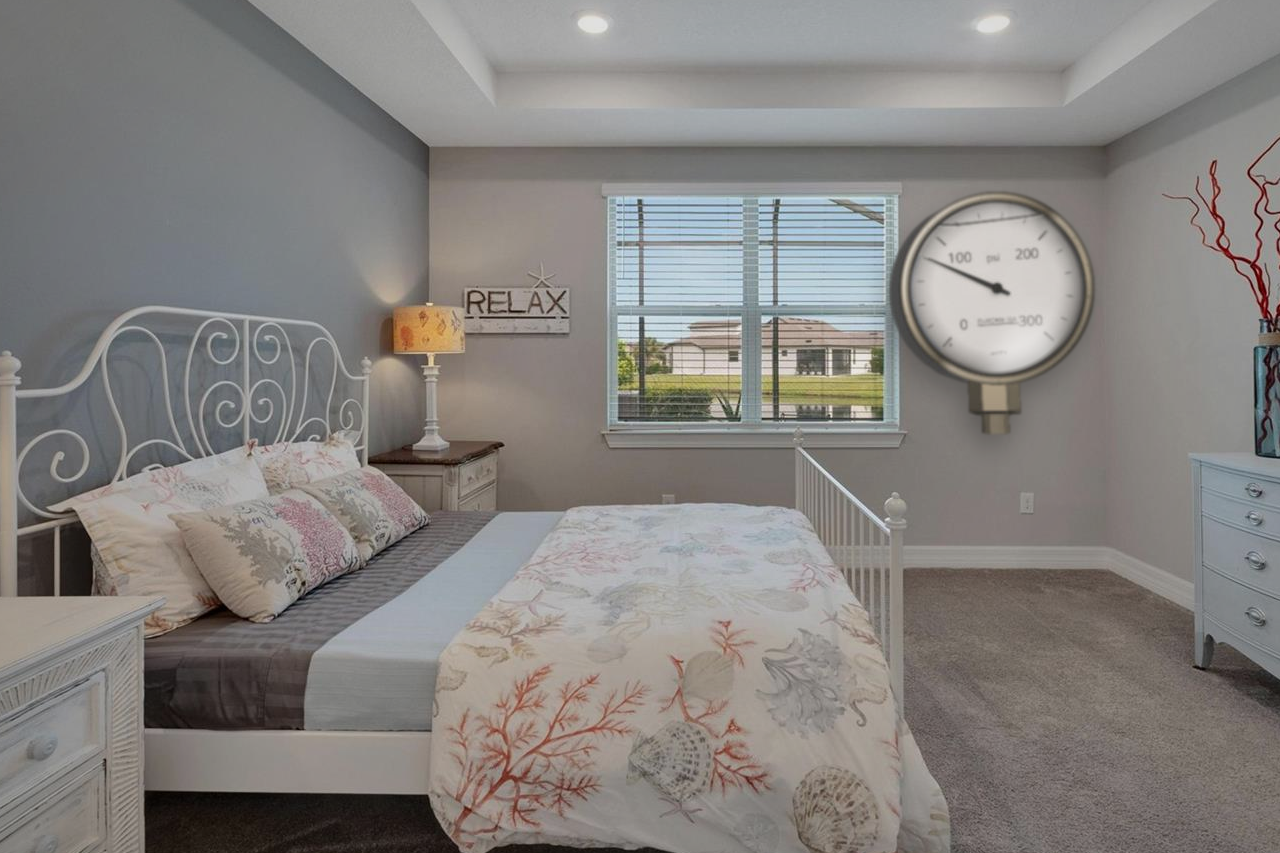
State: 80 psi
